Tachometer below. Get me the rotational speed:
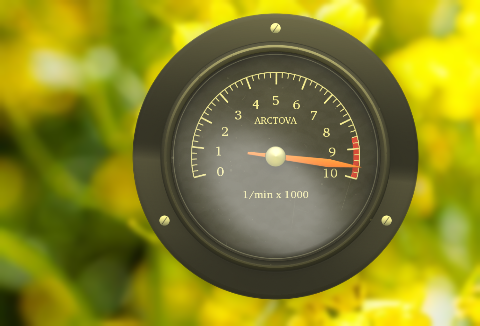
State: 9600 rpm
